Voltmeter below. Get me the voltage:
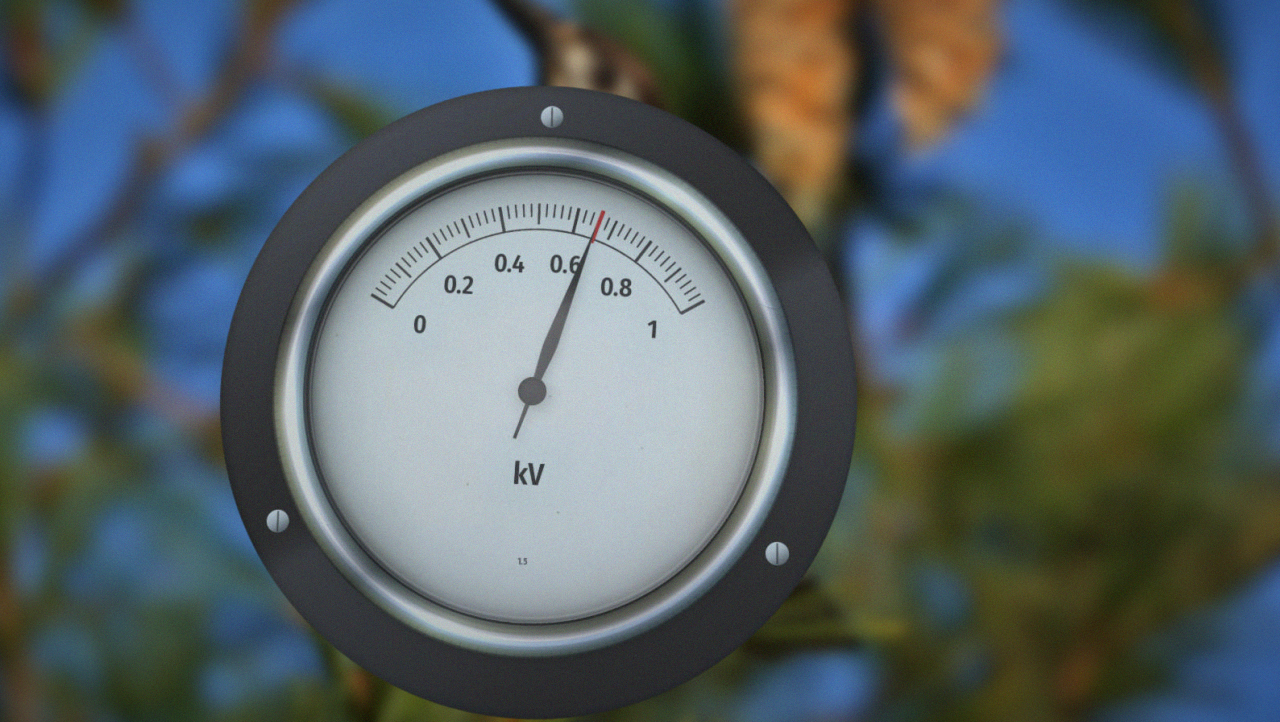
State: 0.66 kV
